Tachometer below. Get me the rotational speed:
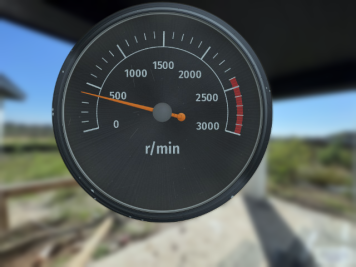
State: 400 rpm
